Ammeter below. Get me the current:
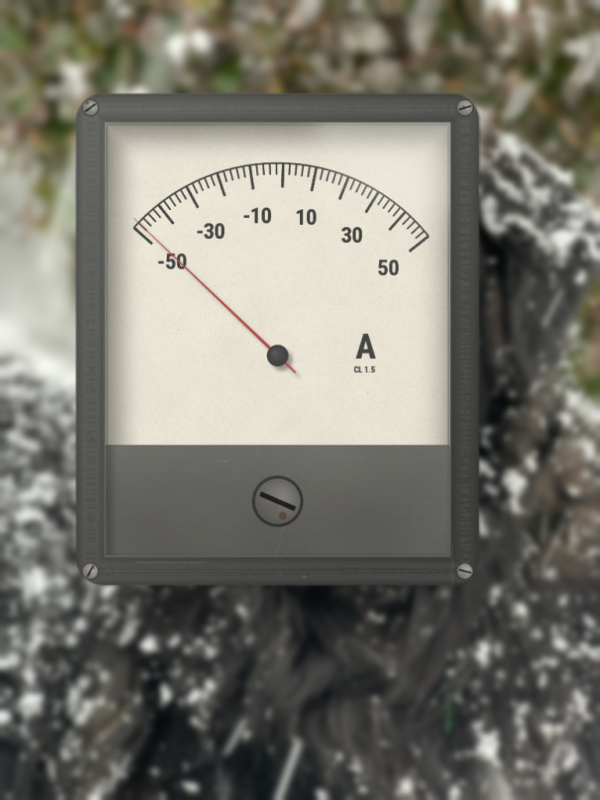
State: -48 A
